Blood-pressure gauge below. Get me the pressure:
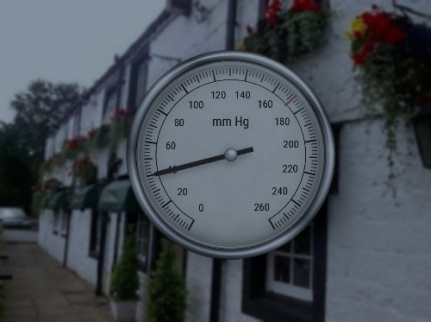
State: 40 mmHg
